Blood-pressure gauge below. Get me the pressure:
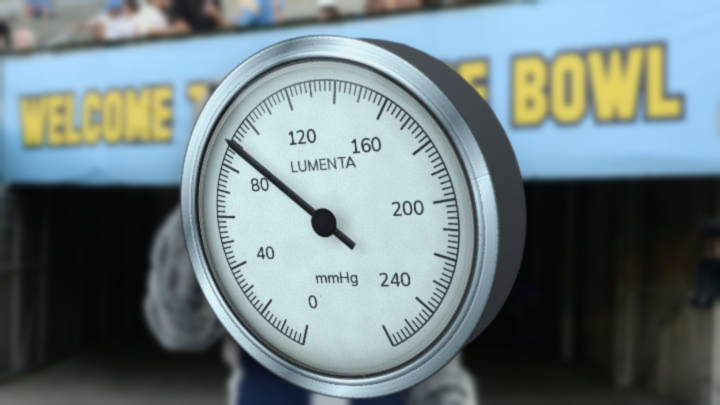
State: 90 mmHg
